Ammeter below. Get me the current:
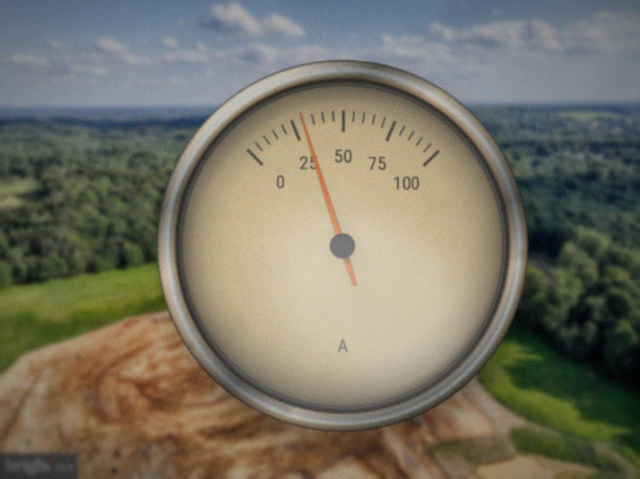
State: 30 A
